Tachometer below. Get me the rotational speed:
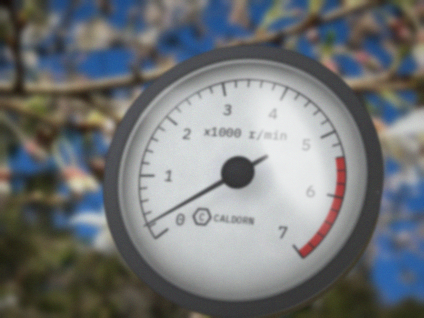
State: 200 rpm
